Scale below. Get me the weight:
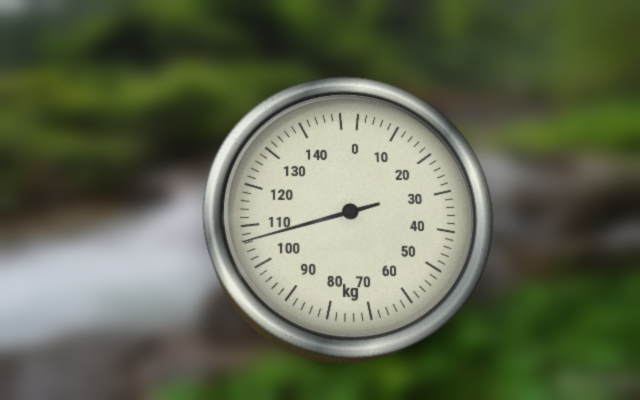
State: 106 kg
